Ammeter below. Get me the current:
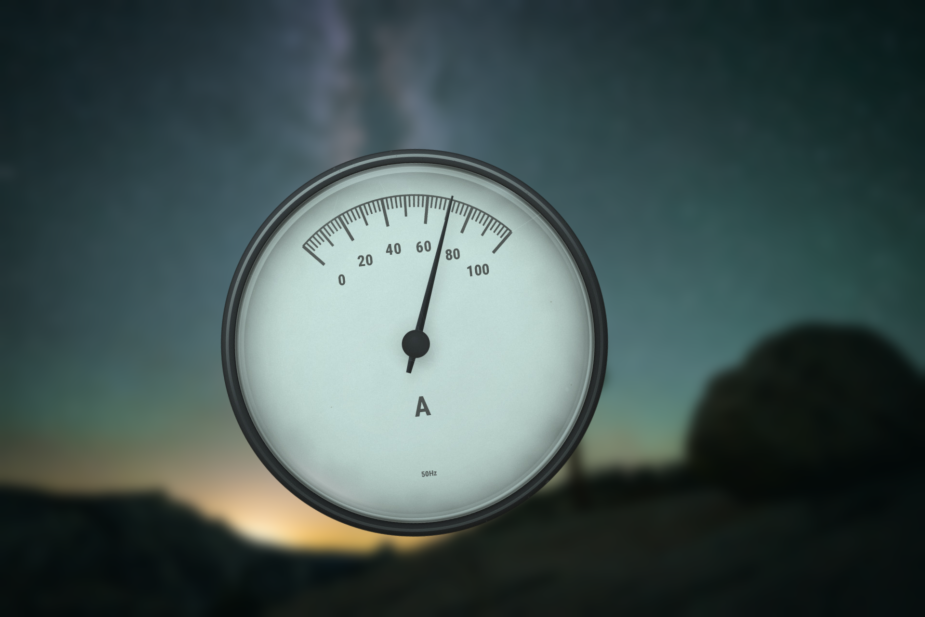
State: 70 A
